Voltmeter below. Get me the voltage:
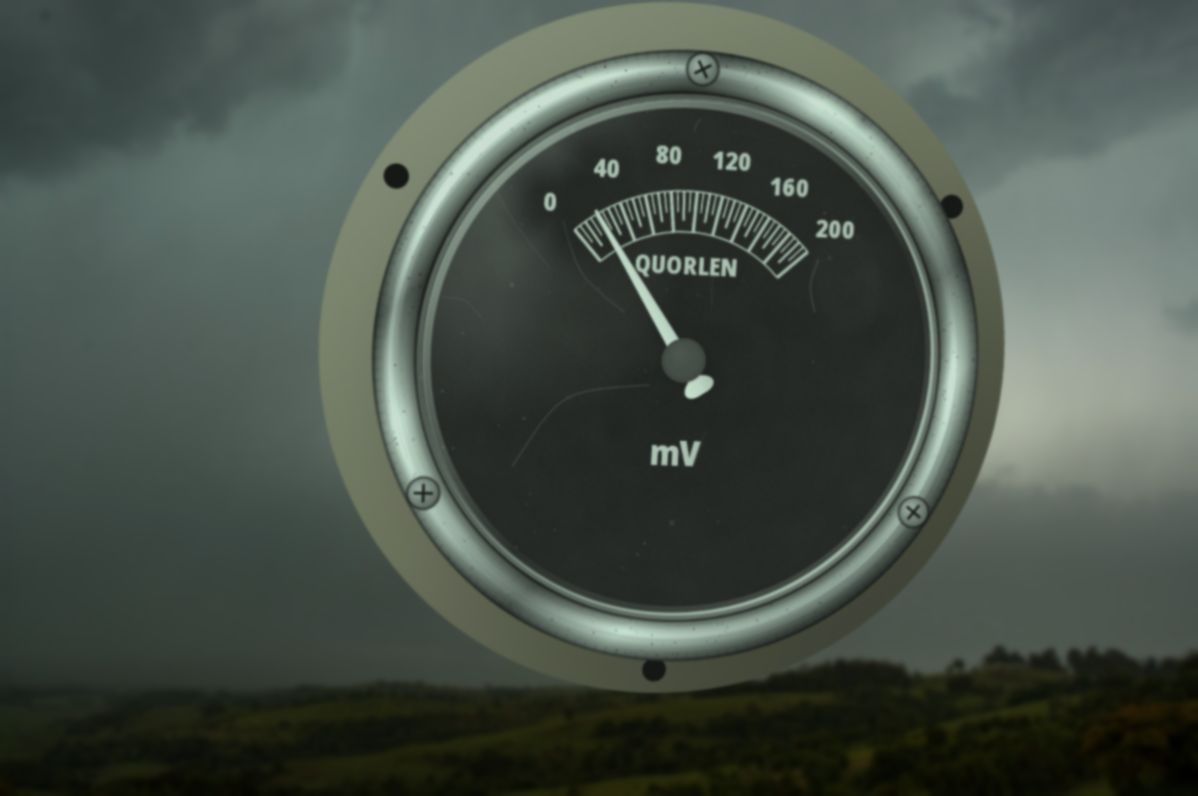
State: 20 mV
